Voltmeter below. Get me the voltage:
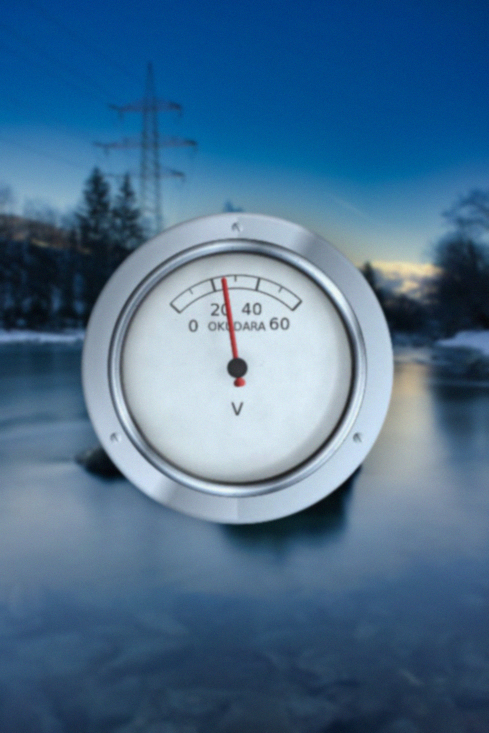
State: 25 V
